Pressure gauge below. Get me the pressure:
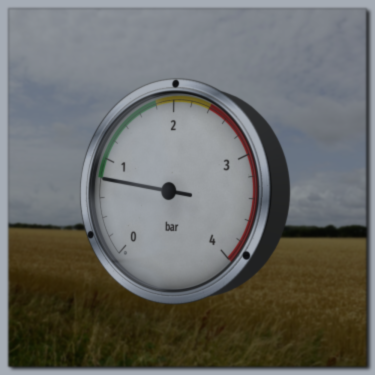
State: 0.8 bar
